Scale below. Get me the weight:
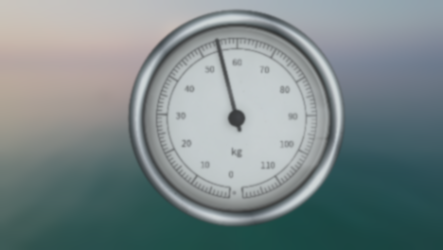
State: 55 kg
